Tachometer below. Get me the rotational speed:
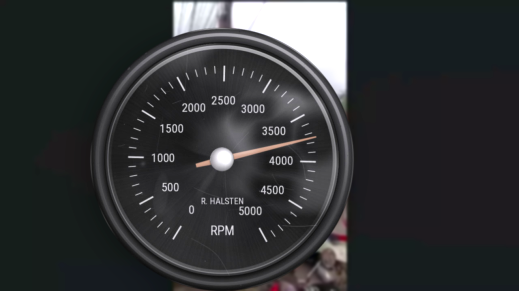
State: 3750 rpm
